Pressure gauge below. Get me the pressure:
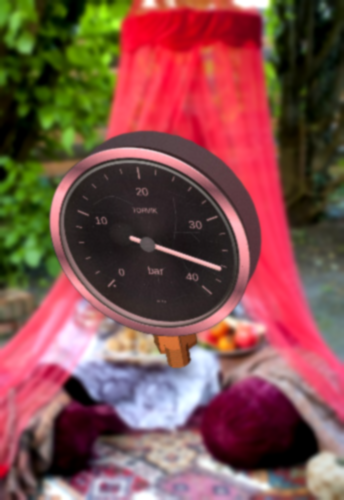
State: 36 bar
